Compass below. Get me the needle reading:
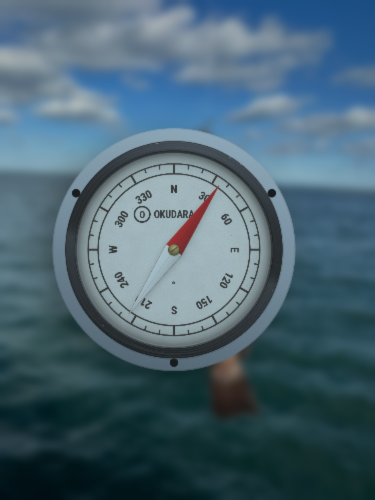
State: 35 °
